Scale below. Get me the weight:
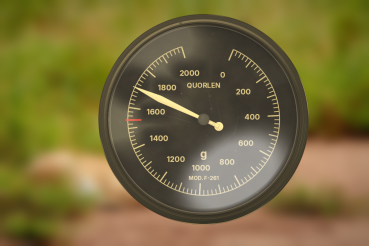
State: 1700 g
